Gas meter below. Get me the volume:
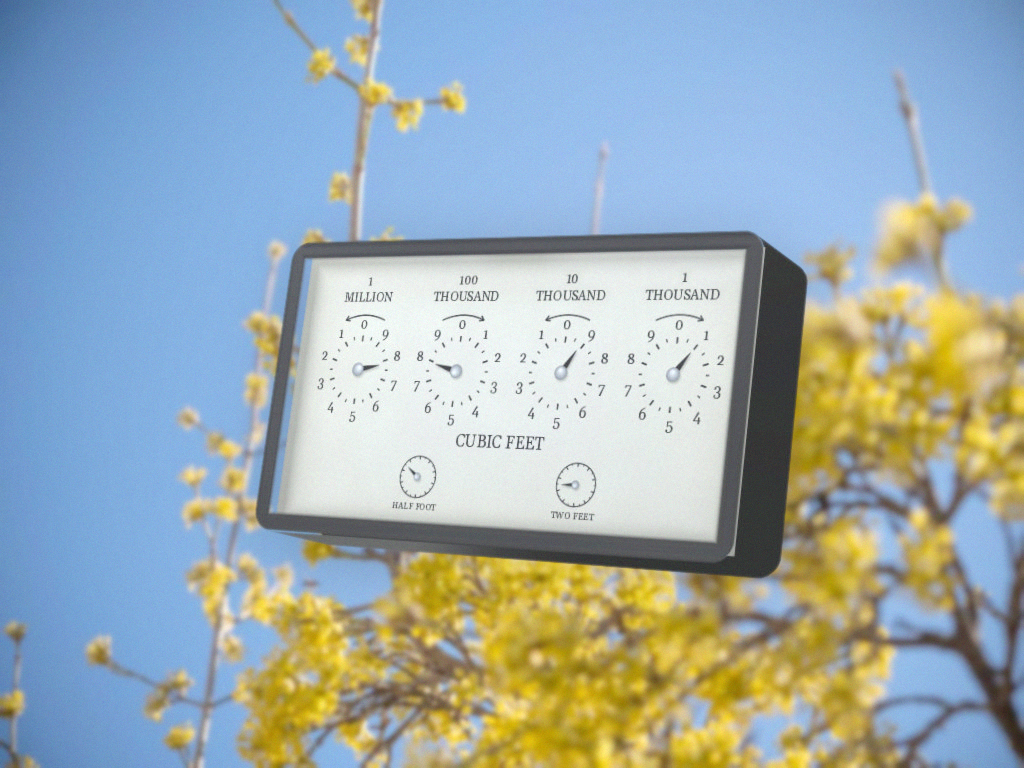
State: 779100 ft³
